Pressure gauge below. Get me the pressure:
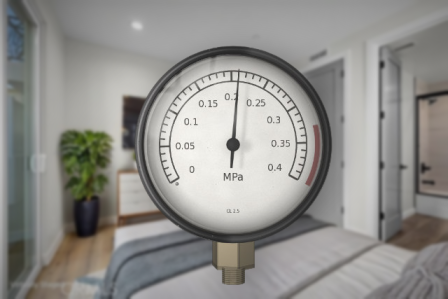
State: 0.21 MPa
